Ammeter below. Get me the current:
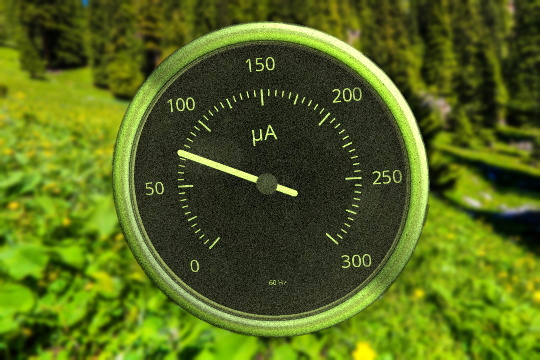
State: 75 µA
